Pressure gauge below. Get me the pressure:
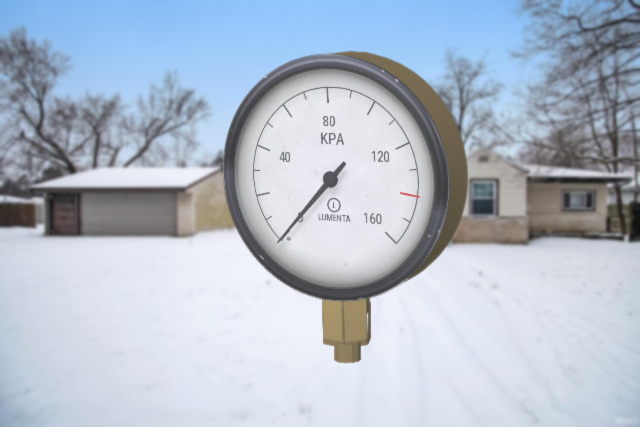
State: 0 kPa
